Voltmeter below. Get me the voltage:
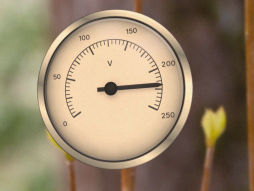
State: 220 V
